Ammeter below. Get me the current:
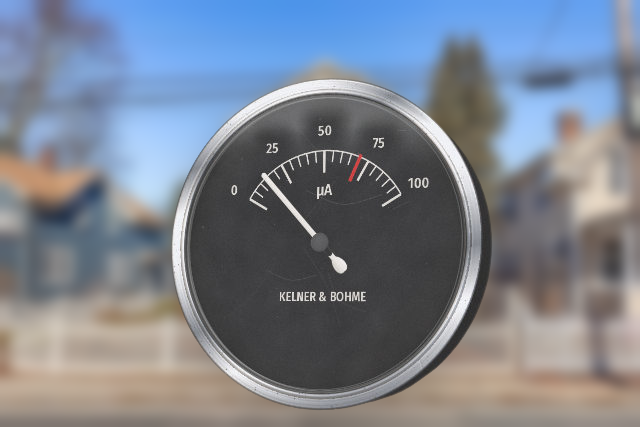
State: 15 µA
